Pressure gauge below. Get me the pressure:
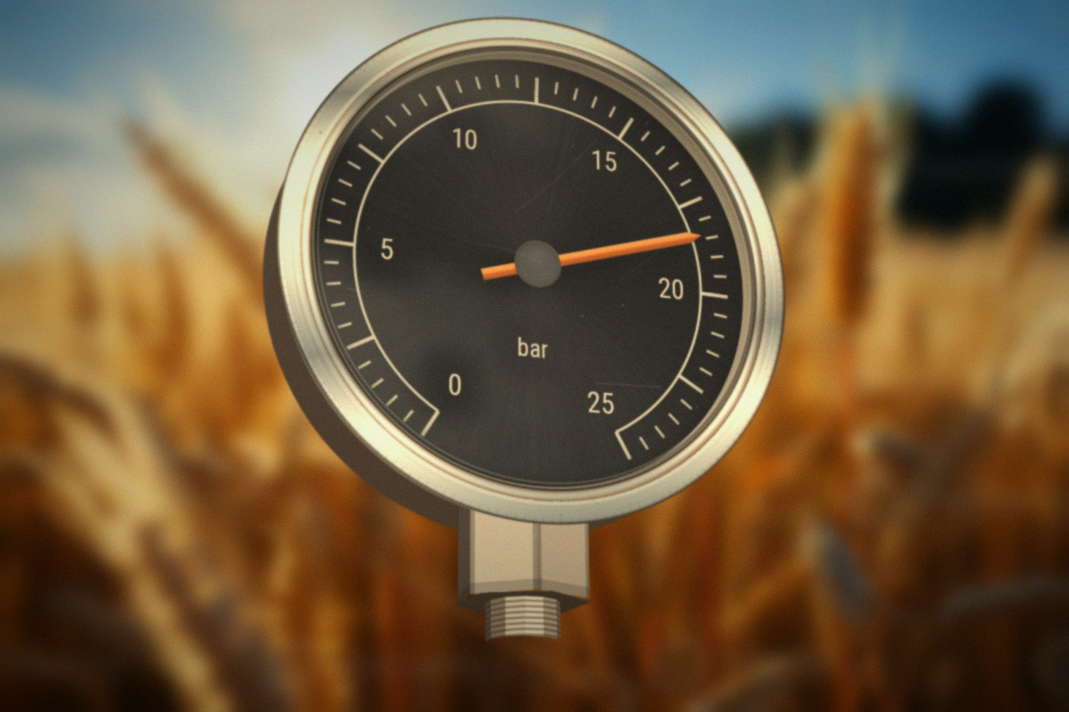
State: 18.5 bar
